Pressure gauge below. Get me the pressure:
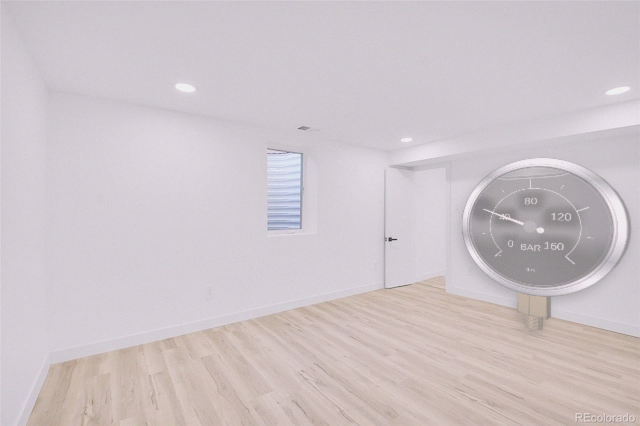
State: 40 bar
